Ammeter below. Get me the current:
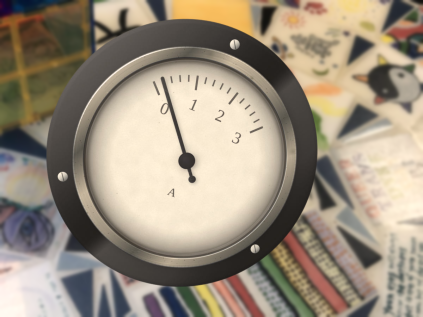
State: 0.2 A
